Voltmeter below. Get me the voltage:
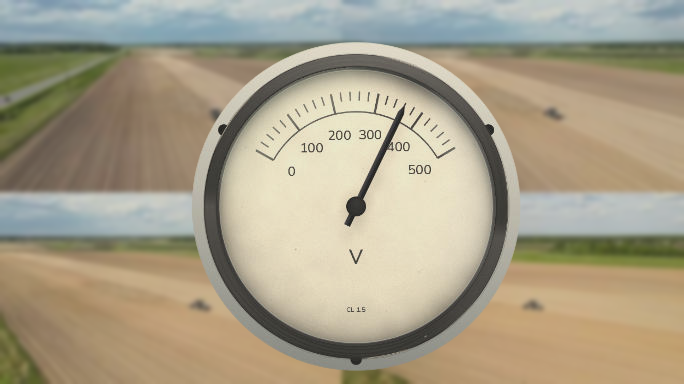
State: 360 V
